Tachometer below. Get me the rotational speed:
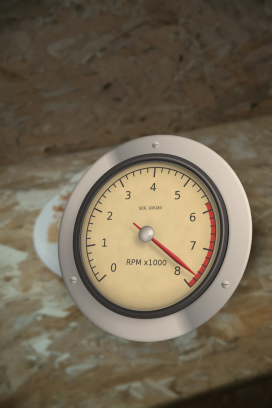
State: 7700 rpm
